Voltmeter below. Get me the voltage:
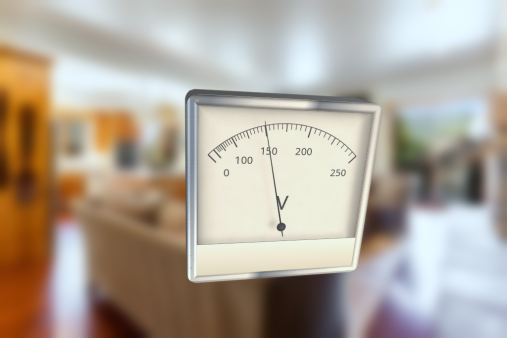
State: 150 V
